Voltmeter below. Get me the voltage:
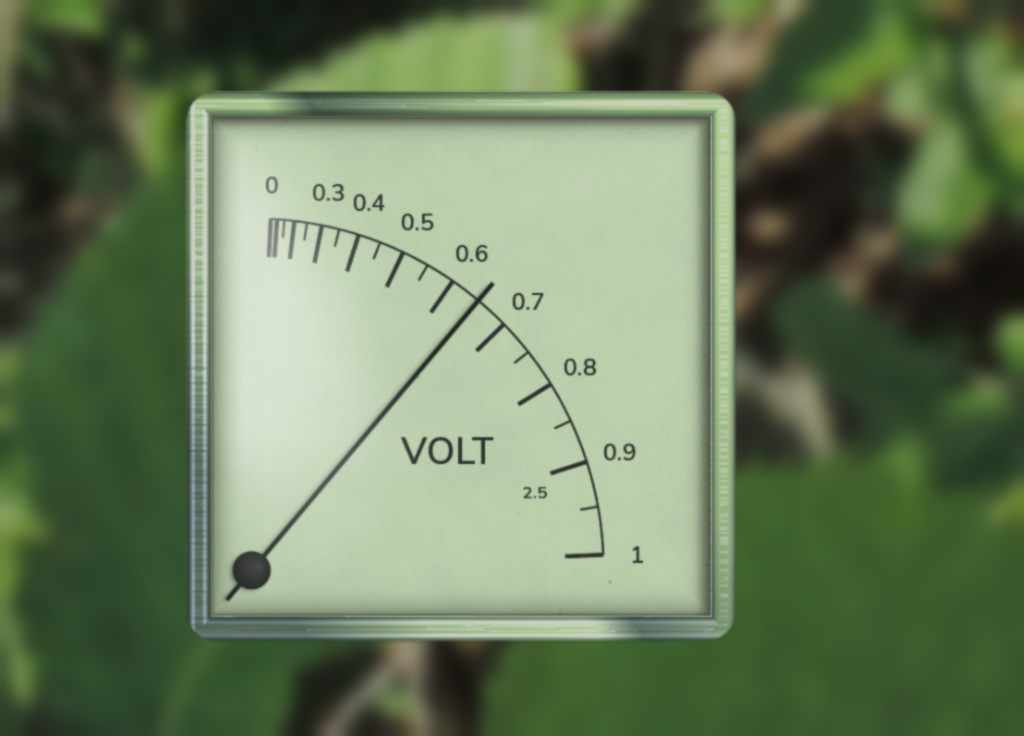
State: 0.65 V
